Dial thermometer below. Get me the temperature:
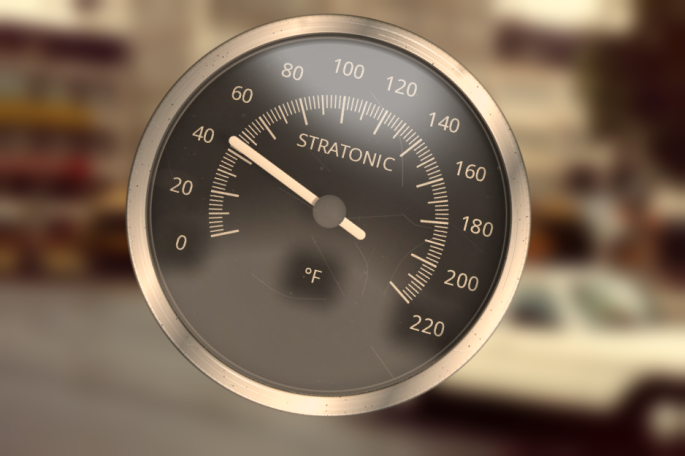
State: 44 °F
